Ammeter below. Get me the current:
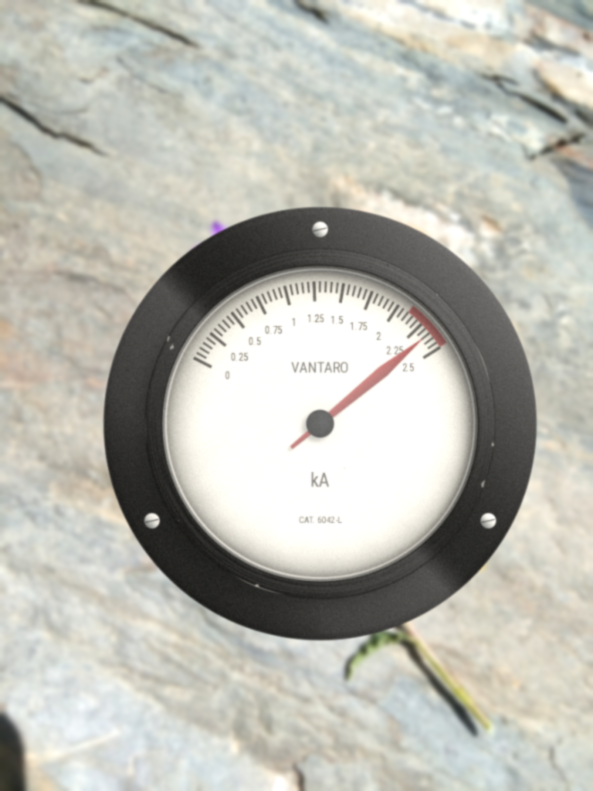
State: 2.35 kA
